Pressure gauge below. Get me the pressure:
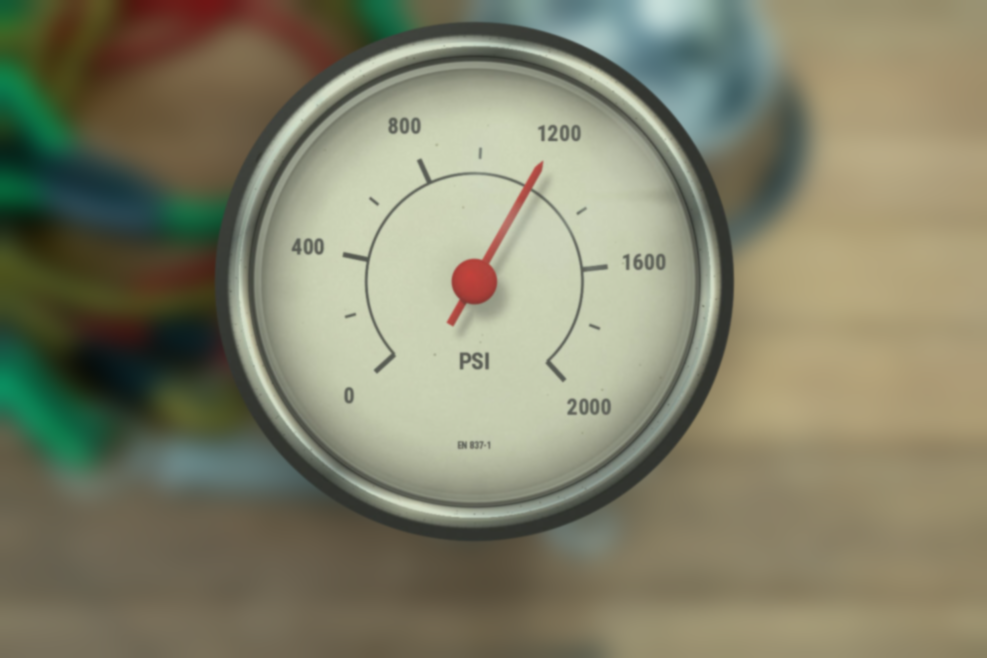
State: 1200 psi
